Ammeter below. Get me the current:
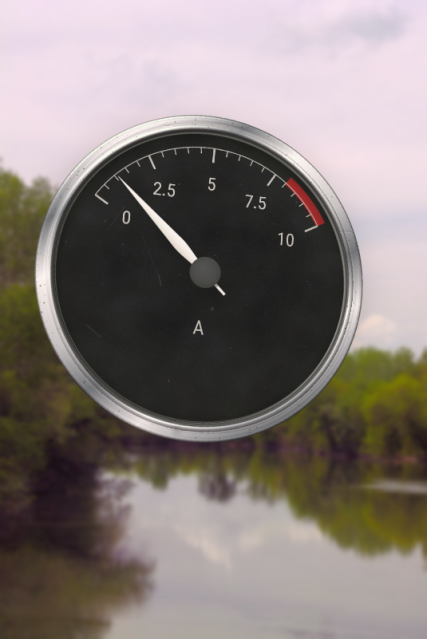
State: 1 A
